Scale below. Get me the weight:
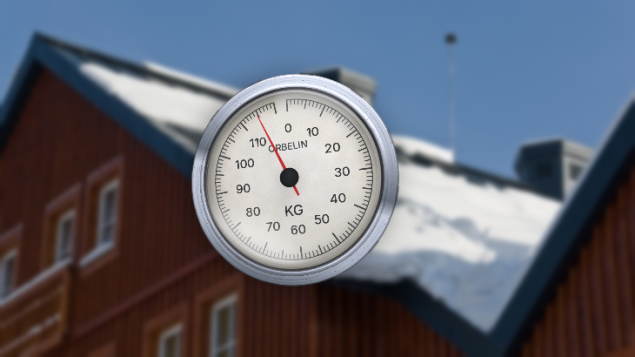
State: 115 kg
